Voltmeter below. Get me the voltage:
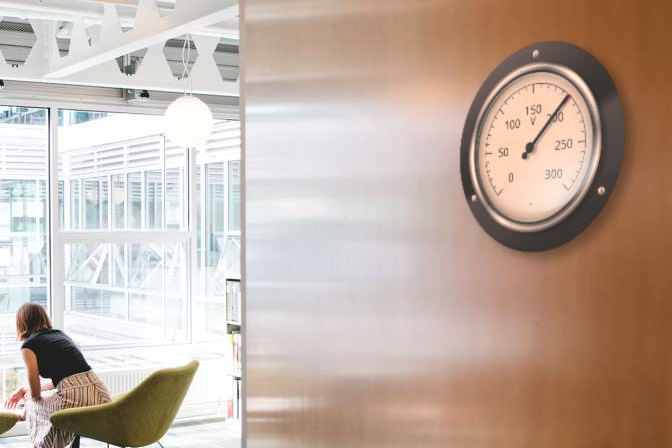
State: 200 V
